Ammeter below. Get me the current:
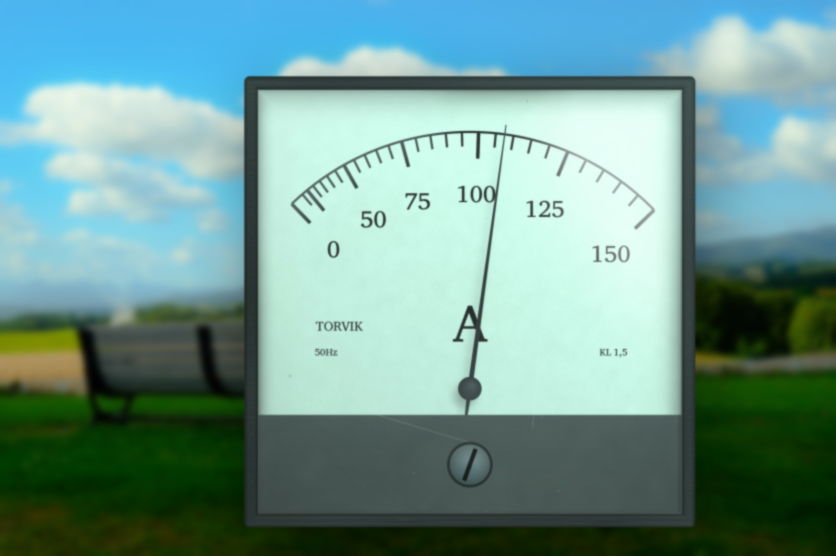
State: 107.5 A
